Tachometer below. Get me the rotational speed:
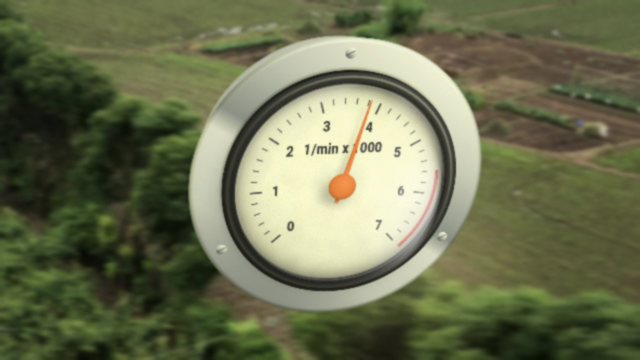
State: 3800 rpm
